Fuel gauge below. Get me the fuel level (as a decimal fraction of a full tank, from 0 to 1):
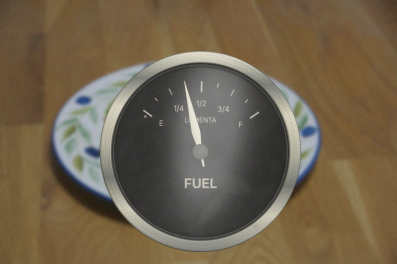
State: 0.375
